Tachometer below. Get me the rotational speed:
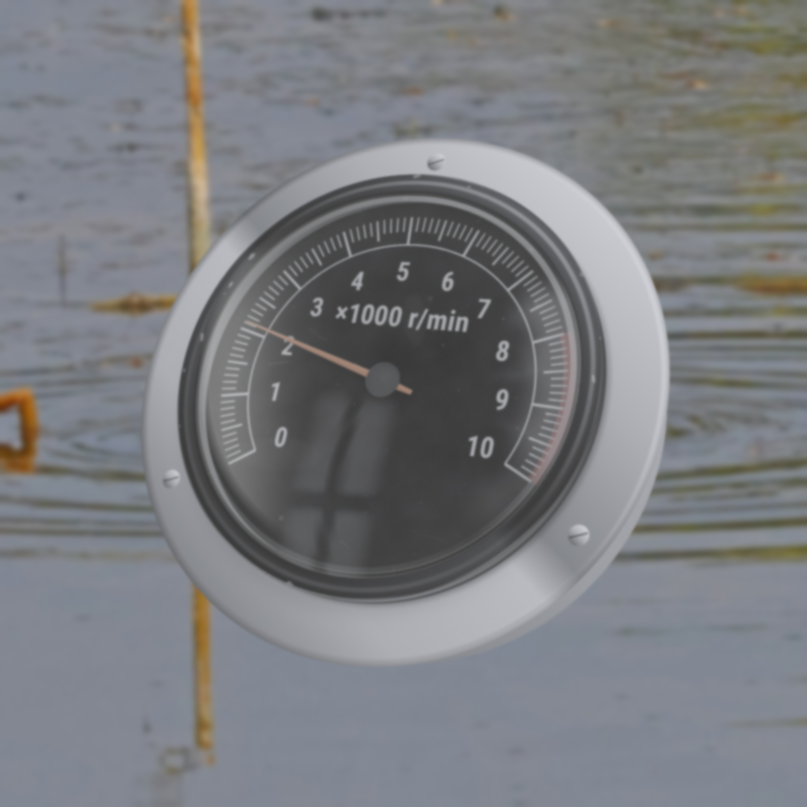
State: 2100 rpm
